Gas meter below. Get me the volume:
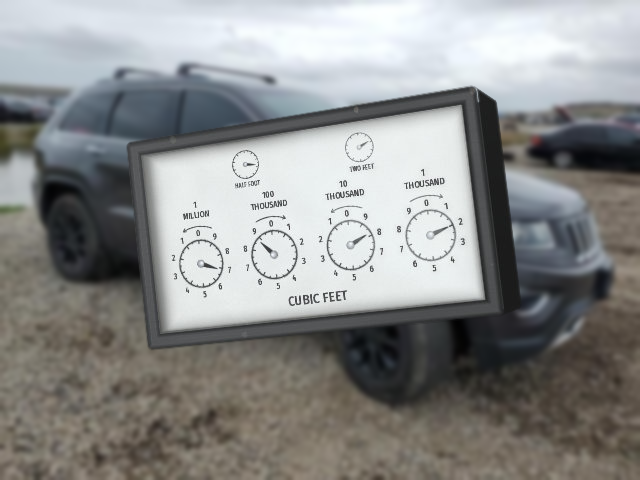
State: 688200 ft³
